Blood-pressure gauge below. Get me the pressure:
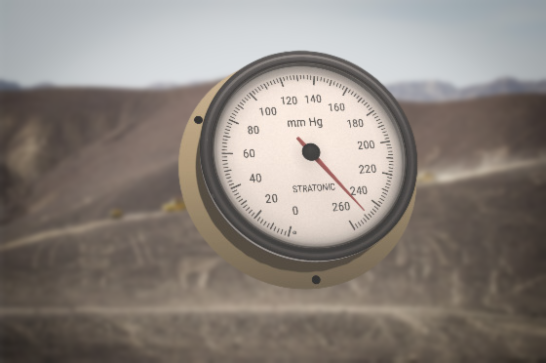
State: 250 mmHg
